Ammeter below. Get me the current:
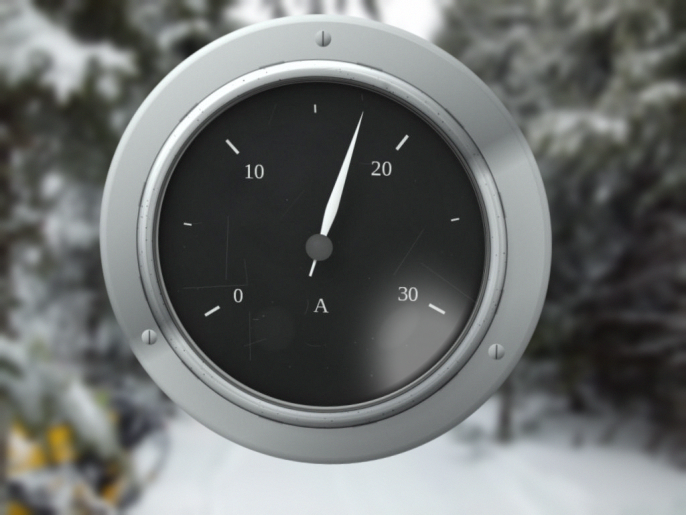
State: 17.5 A
